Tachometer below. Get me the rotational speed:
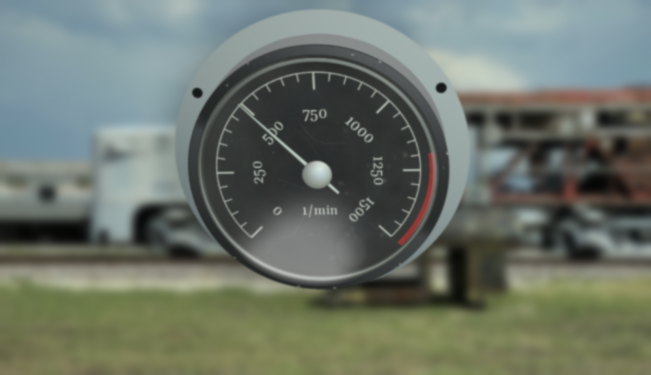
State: 500 rpm
